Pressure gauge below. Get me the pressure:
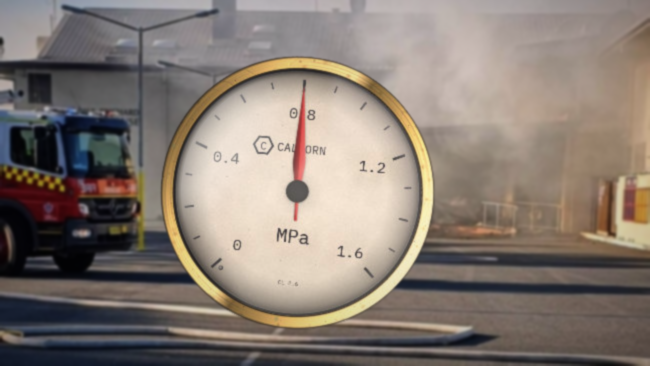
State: 0.8 MPa
